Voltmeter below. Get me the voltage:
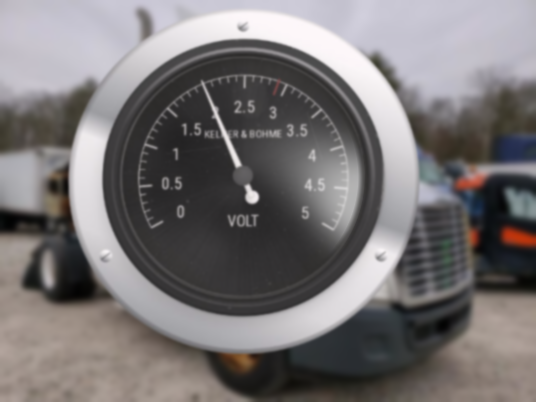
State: 2 V
